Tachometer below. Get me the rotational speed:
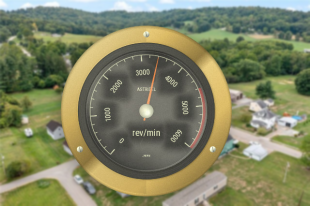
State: 3400 rpm
